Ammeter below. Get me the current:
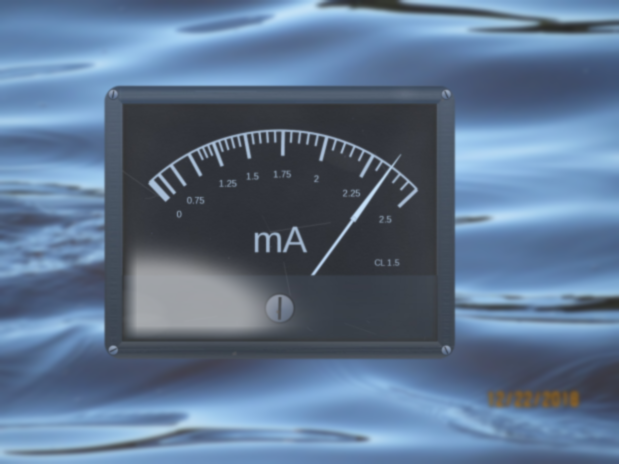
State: 2.35 mA
